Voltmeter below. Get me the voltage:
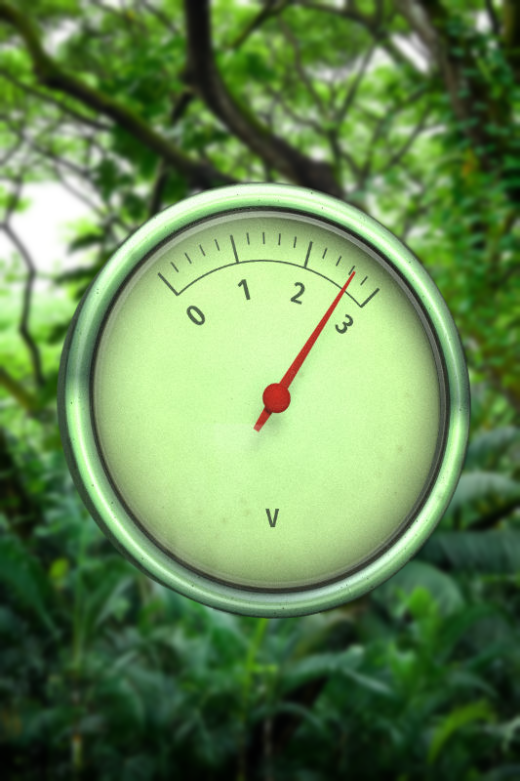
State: 2.6 V
